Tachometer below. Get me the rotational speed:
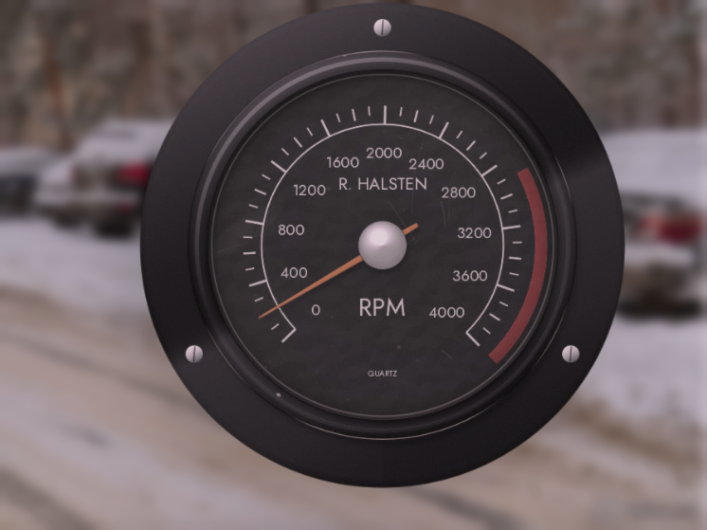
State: 200 rpm
